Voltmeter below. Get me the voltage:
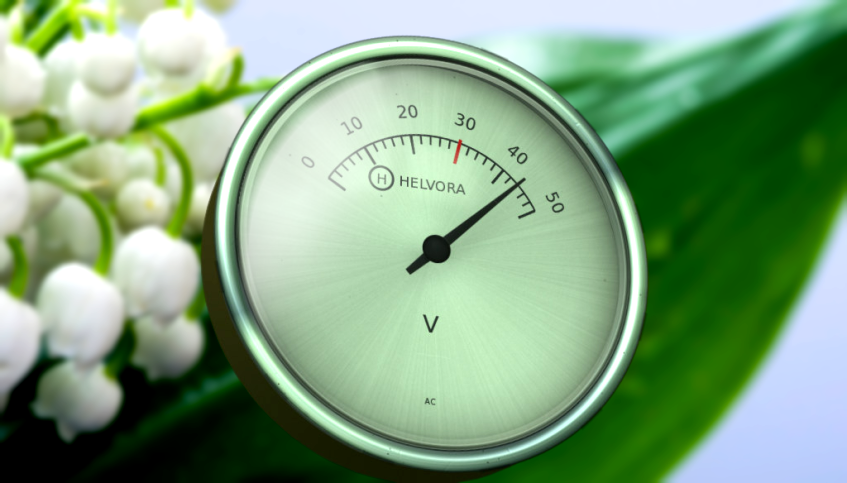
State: 44 V
